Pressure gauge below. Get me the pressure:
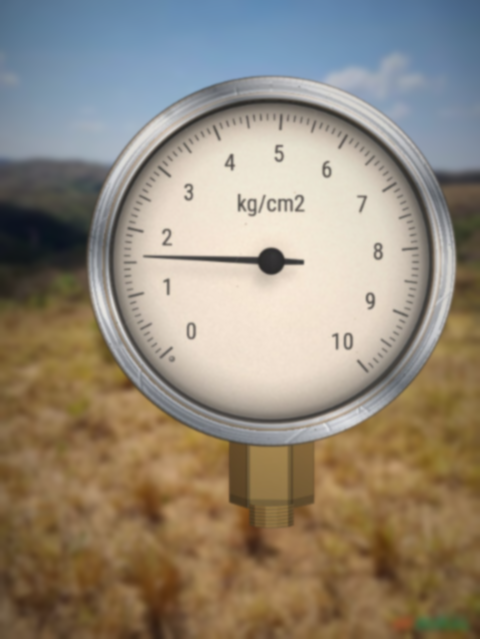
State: 1.6 kg/cm²
